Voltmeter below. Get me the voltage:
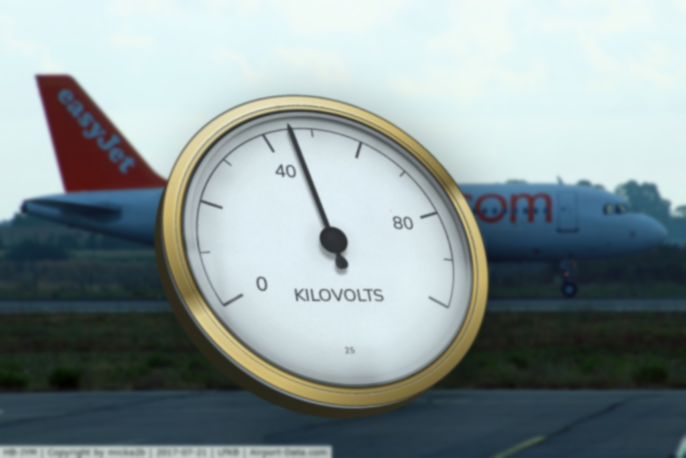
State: 45 kV
